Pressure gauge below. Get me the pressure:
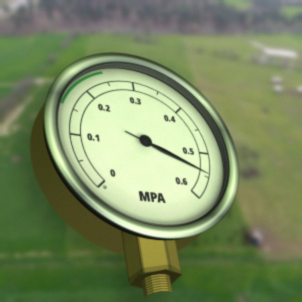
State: 0.55 MPa
